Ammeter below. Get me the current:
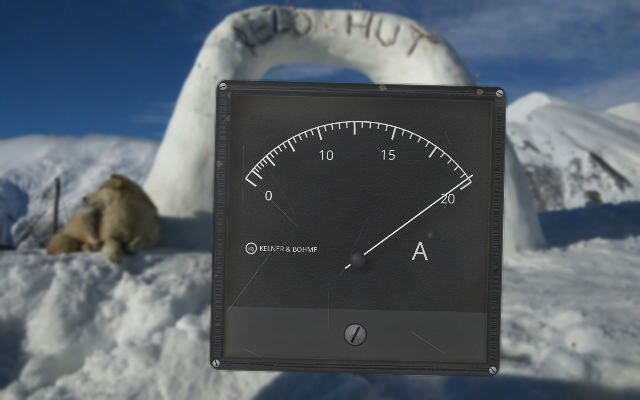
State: 19.75 A
